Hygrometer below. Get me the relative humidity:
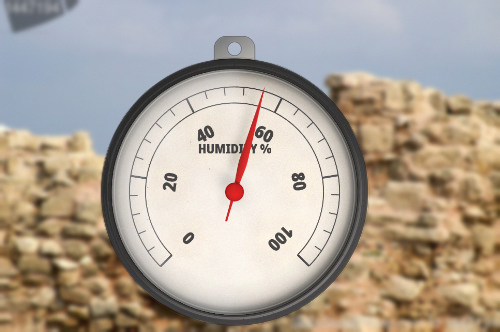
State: 56 %
